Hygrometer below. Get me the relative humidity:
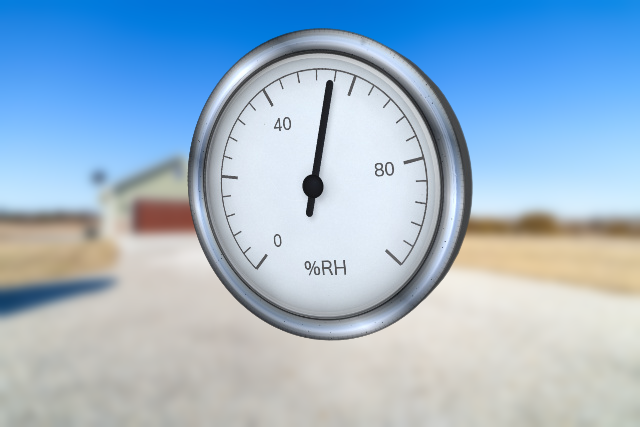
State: 56 %
